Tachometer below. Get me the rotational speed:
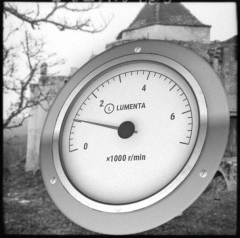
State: 1000 rpm
